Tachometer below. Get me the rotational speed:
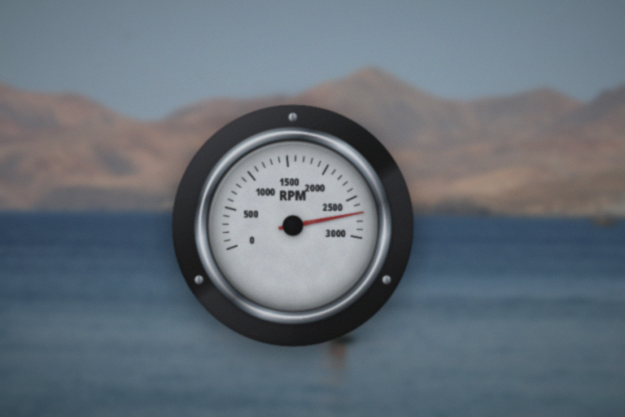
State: 2700 rpm
